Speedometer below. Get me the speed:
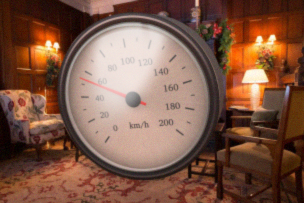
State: 55 km/h
